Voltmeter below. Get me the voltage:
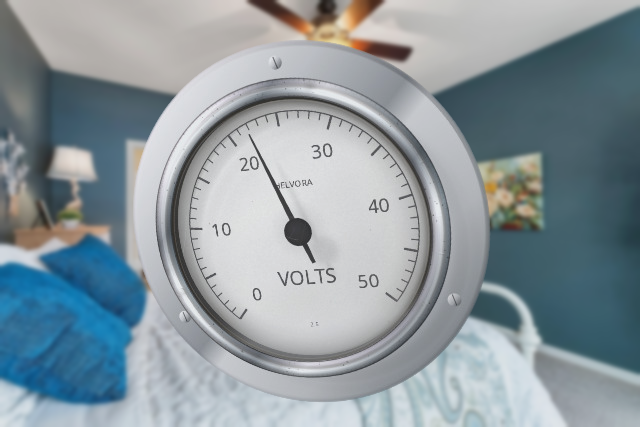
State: 22 V
